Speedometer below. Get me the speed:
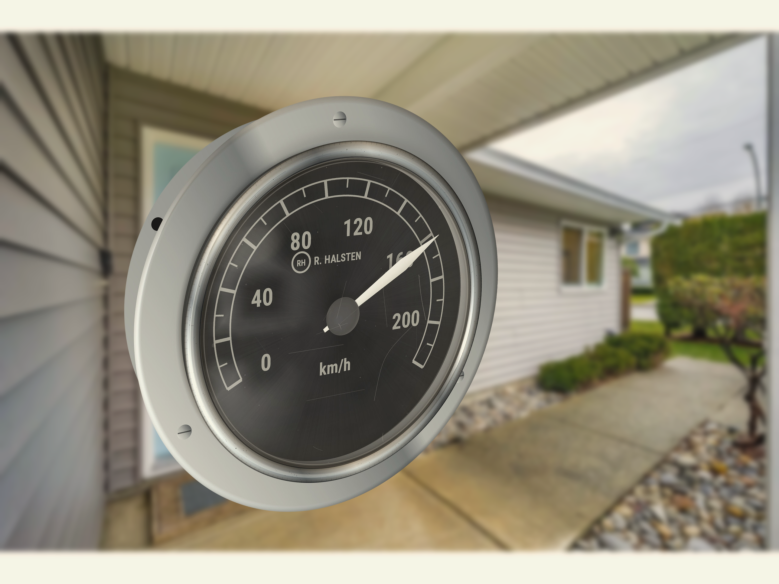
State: 160 km/h
